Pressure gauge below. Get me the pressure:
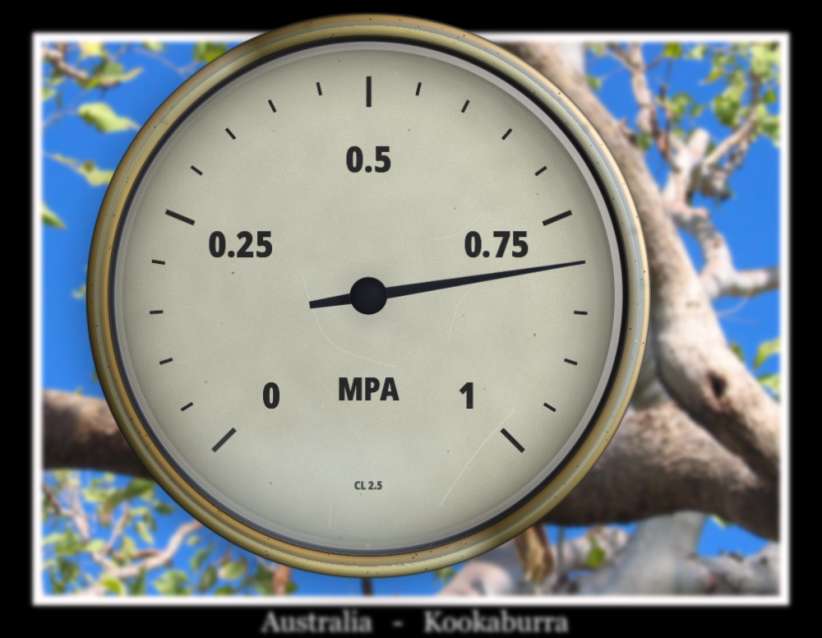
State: 0.8 MPa
